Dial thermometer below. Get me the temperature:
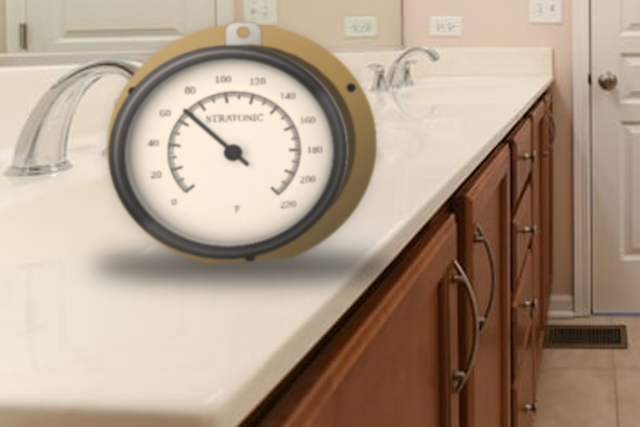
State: 70 °F
